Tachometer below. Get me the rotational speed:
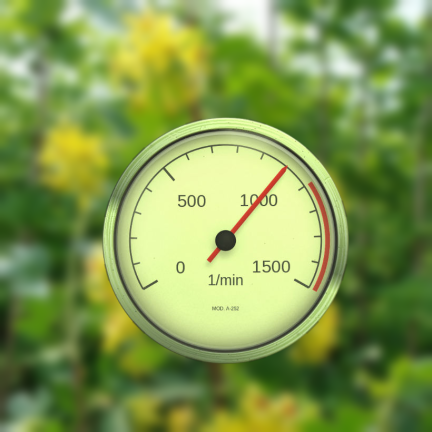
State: 1000 rpm
